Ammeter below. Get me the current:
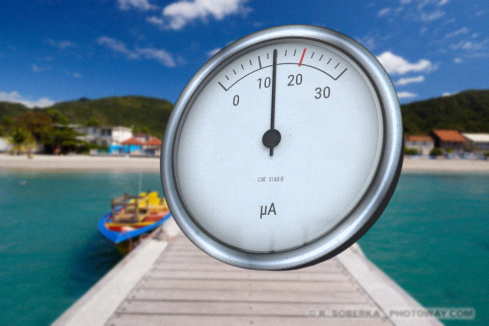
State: 14 µA
